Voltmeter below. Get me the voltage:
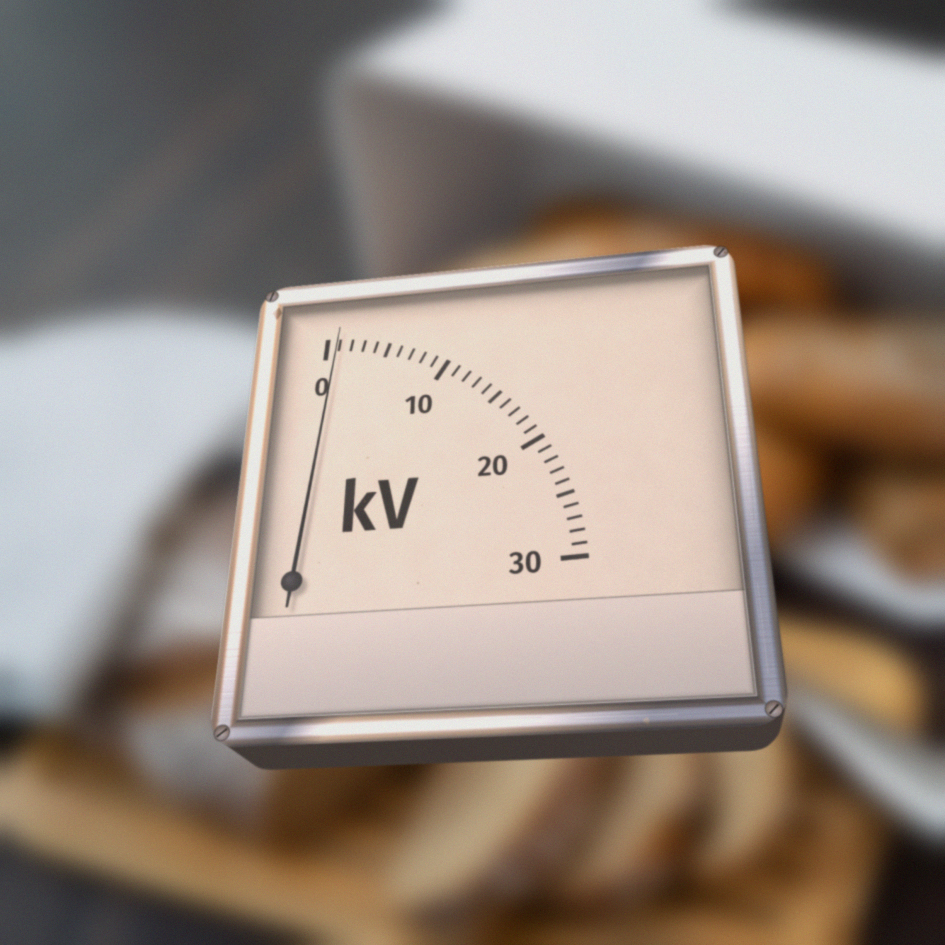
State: 1 kV
